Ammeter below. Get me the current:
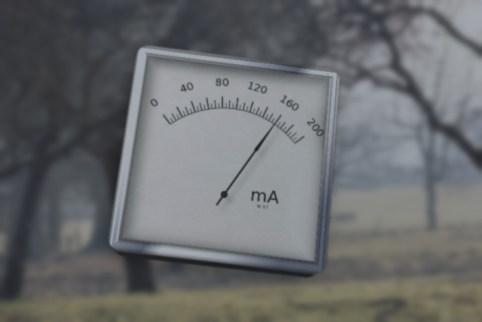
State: 160 mA
